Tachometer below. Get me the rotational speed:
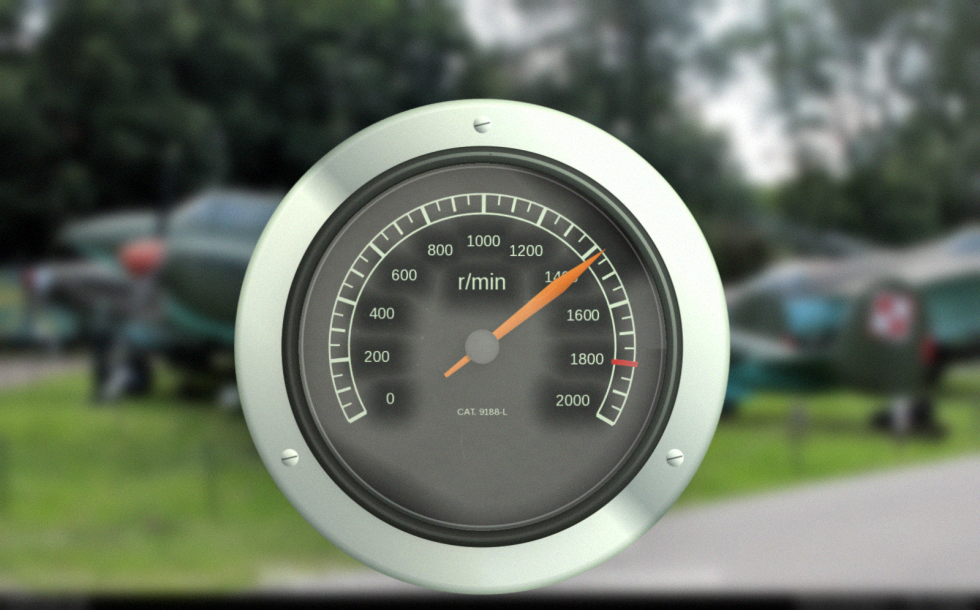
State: 1425 rpm
